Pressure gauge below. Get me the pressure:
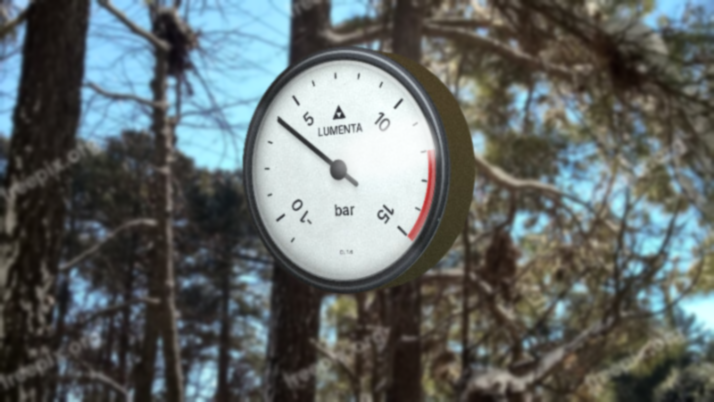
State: 4 bar
